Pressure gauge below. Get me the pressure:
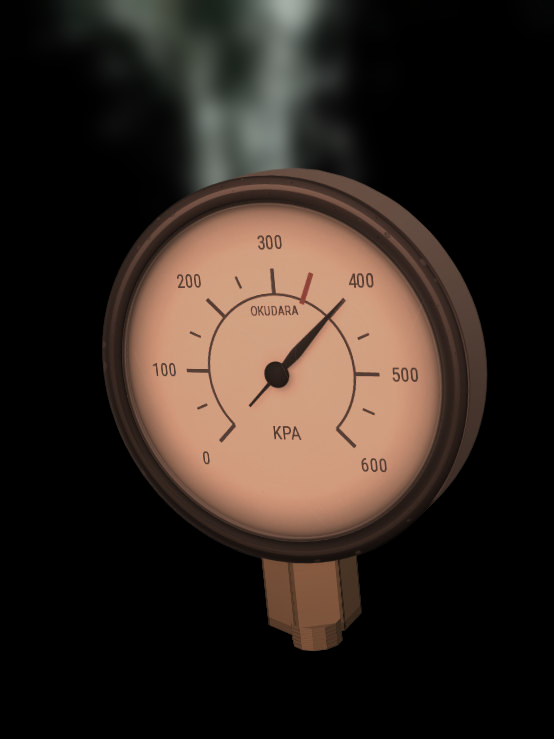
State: 400 kPa
